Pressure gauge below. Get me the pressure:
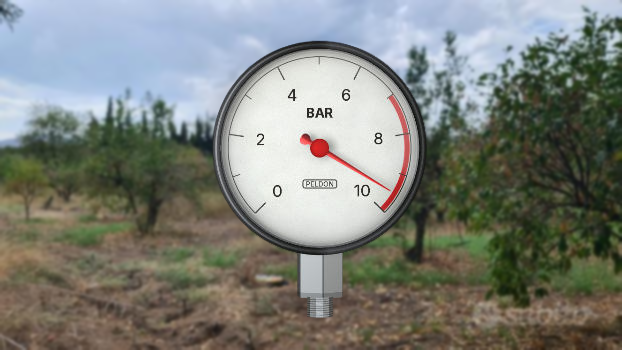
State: 9.5 bar
